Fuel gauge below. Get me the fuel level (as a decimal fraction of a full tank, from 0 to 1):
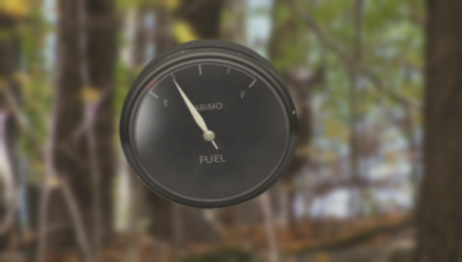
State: 0.25
